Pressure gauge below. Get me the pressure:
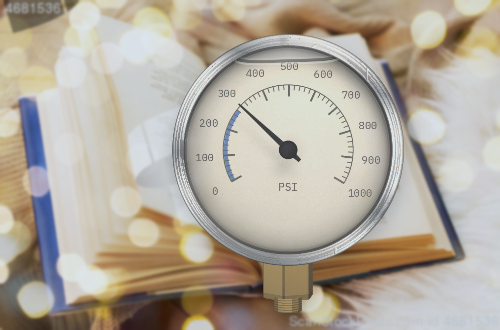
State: 300 psi
